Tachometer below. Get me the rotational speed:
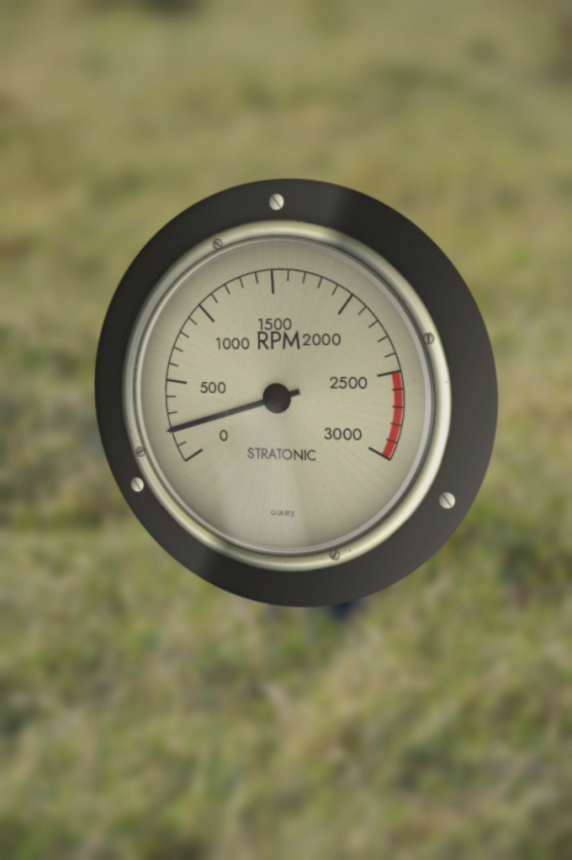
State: 200 rpm
